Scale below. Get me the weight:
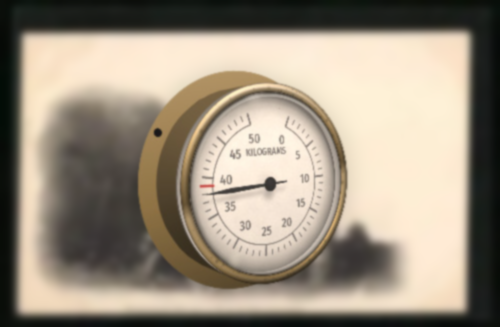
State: 38 kg
